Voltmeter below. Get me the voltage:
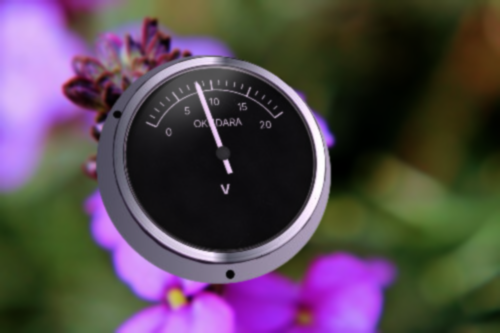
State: 8 V
